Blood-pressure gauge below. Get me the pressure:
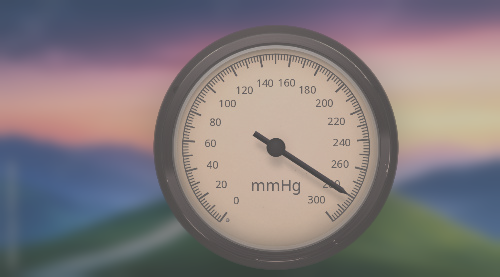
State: 280 mmHg
